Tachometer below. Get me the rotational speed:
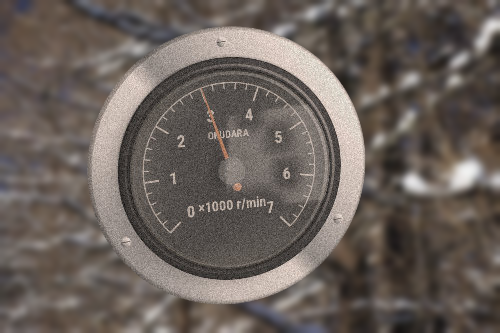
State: 3000 rpm
